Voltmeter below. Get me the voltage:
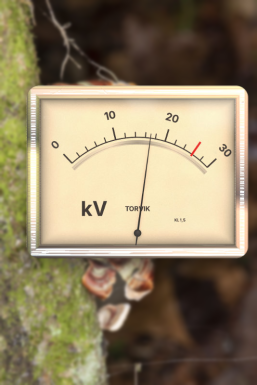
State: 17 kV
